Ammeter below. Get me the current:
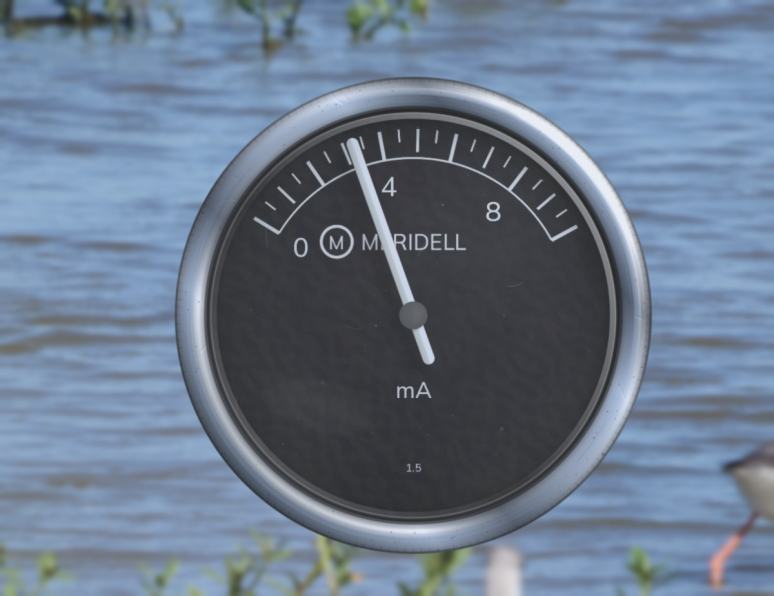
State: 3.25 mA
